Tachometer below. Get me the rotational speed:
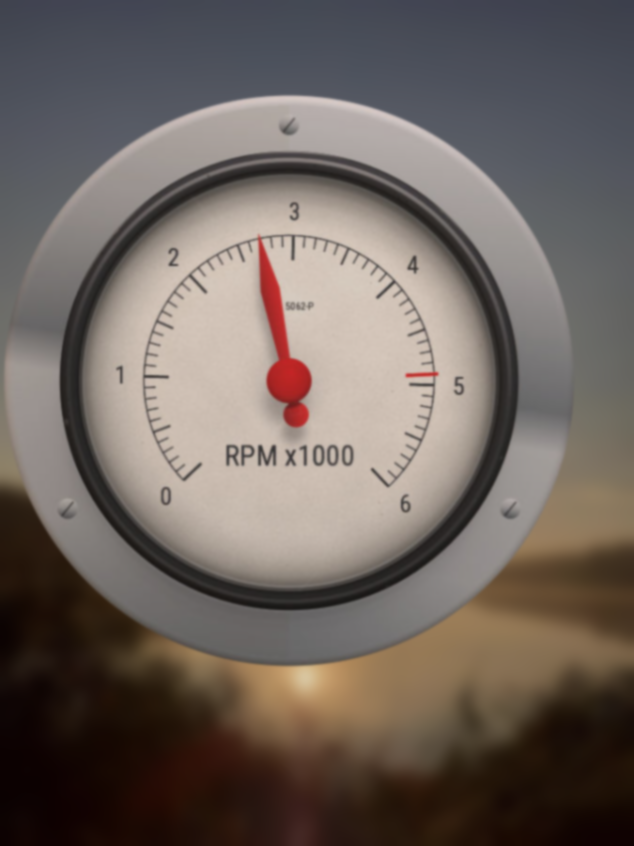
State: 2700 rpm
